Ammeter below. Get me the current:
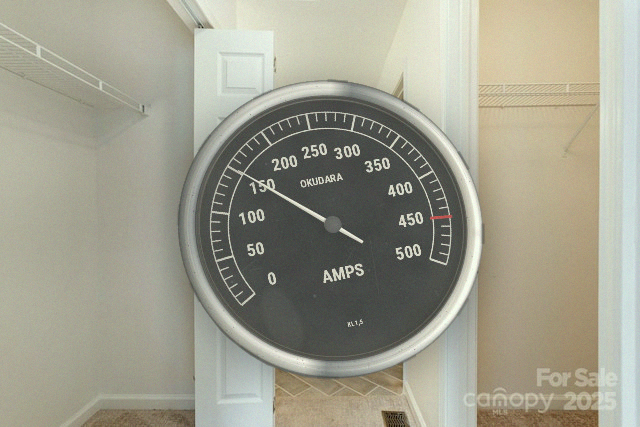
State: 150 A
